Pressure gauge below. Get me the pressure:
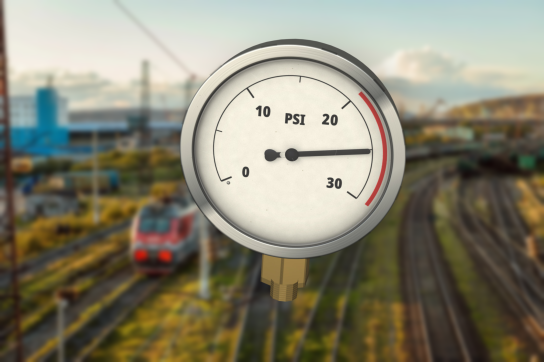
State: 25 psi
